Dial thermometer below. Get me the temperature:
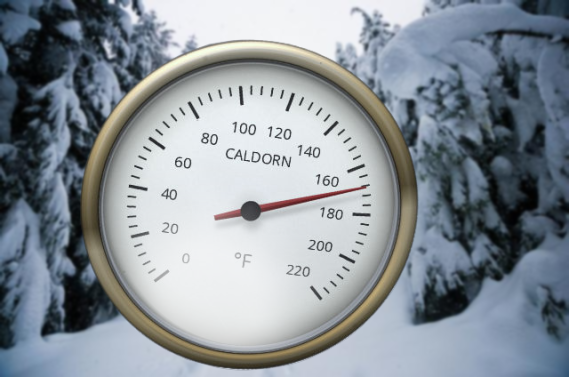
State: 168 °F
